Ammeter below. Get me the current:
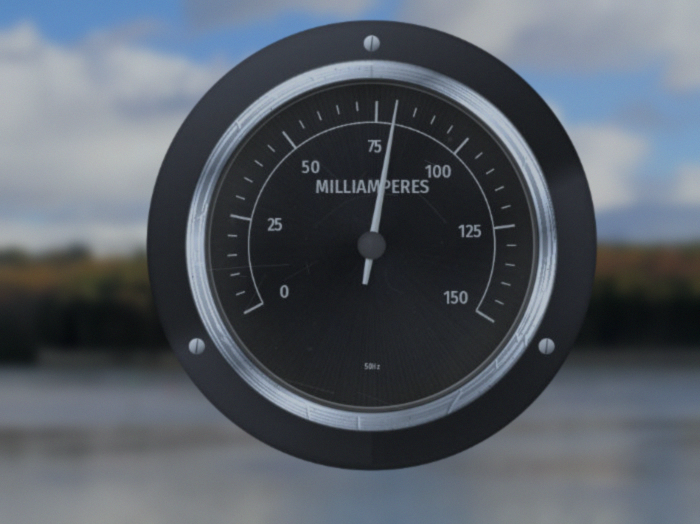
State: 80 mA
